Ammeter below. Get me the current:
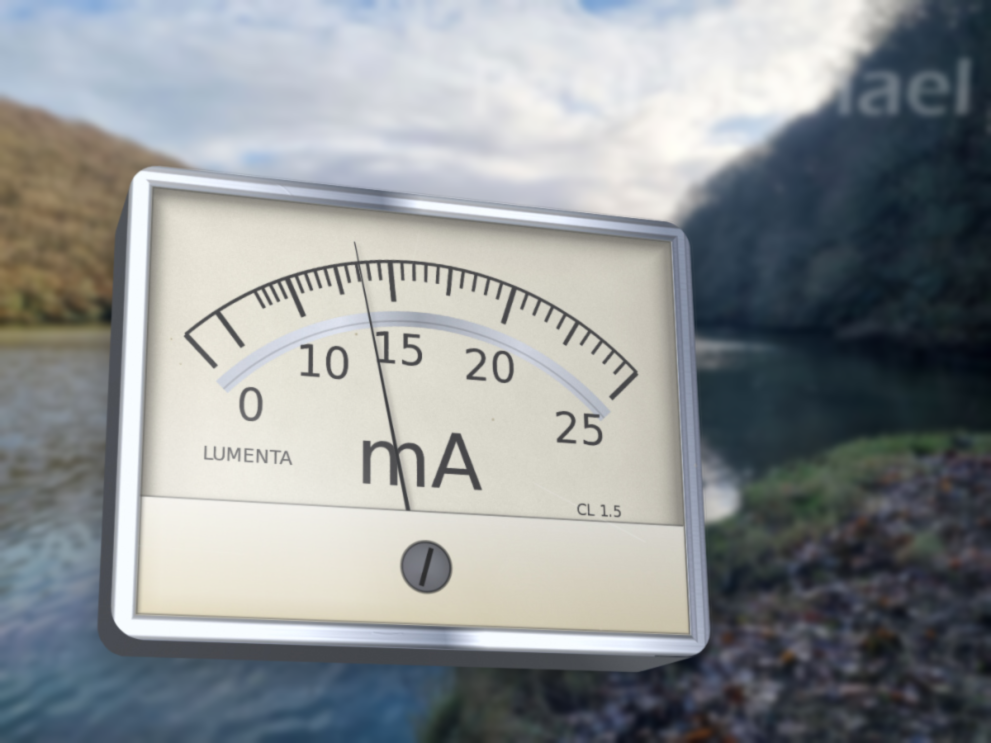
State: 13.5 mA
